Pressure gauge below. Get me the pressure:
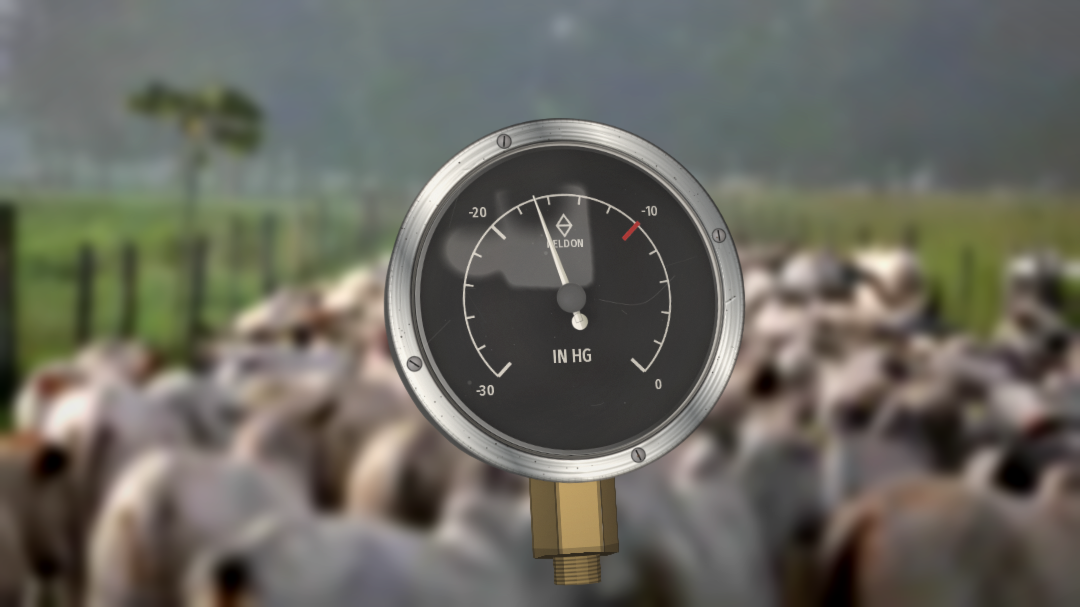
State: -17 inHg
